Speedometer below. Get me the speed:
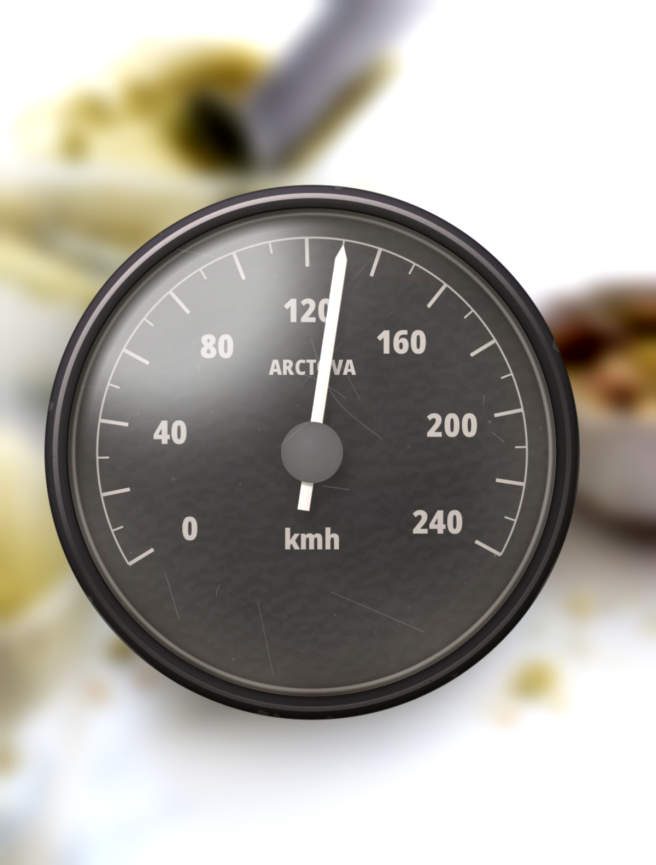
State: 130 km/h
